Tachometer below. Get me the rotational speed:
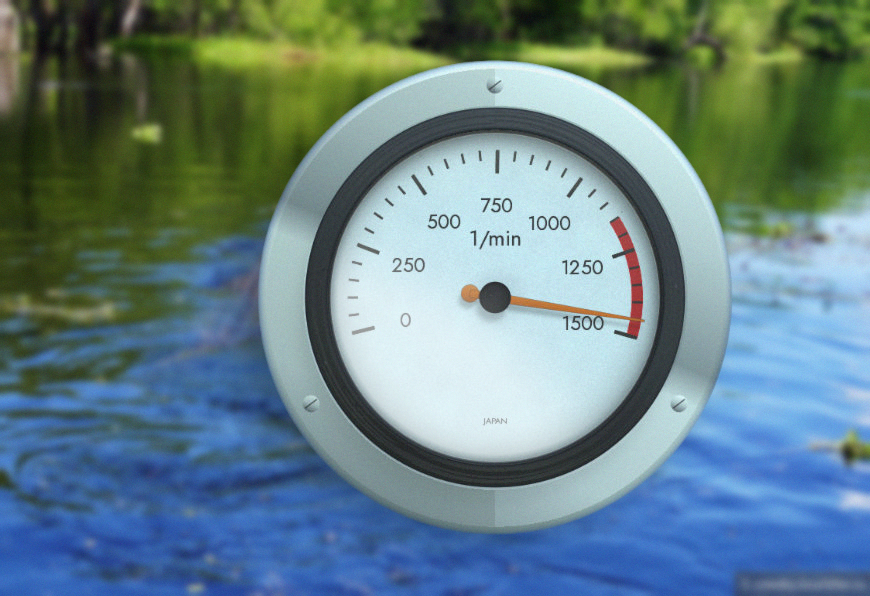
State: 1450 rpm
